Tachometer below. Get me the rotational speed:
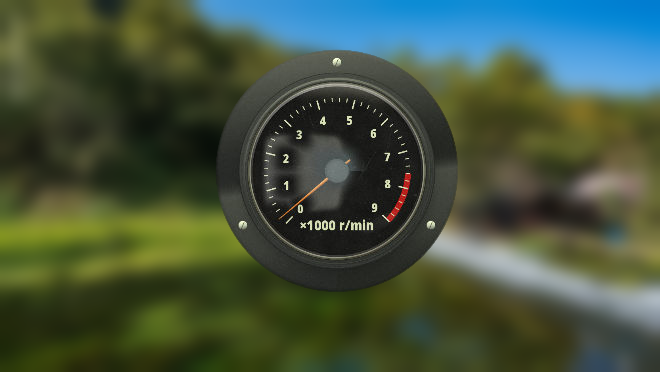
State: 200 rpm
